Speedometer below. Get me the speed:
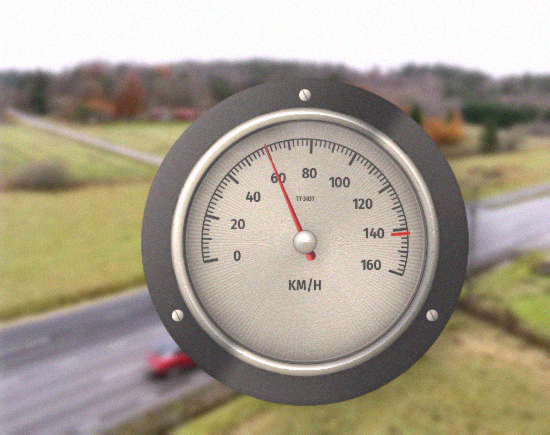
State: 60 km/h
